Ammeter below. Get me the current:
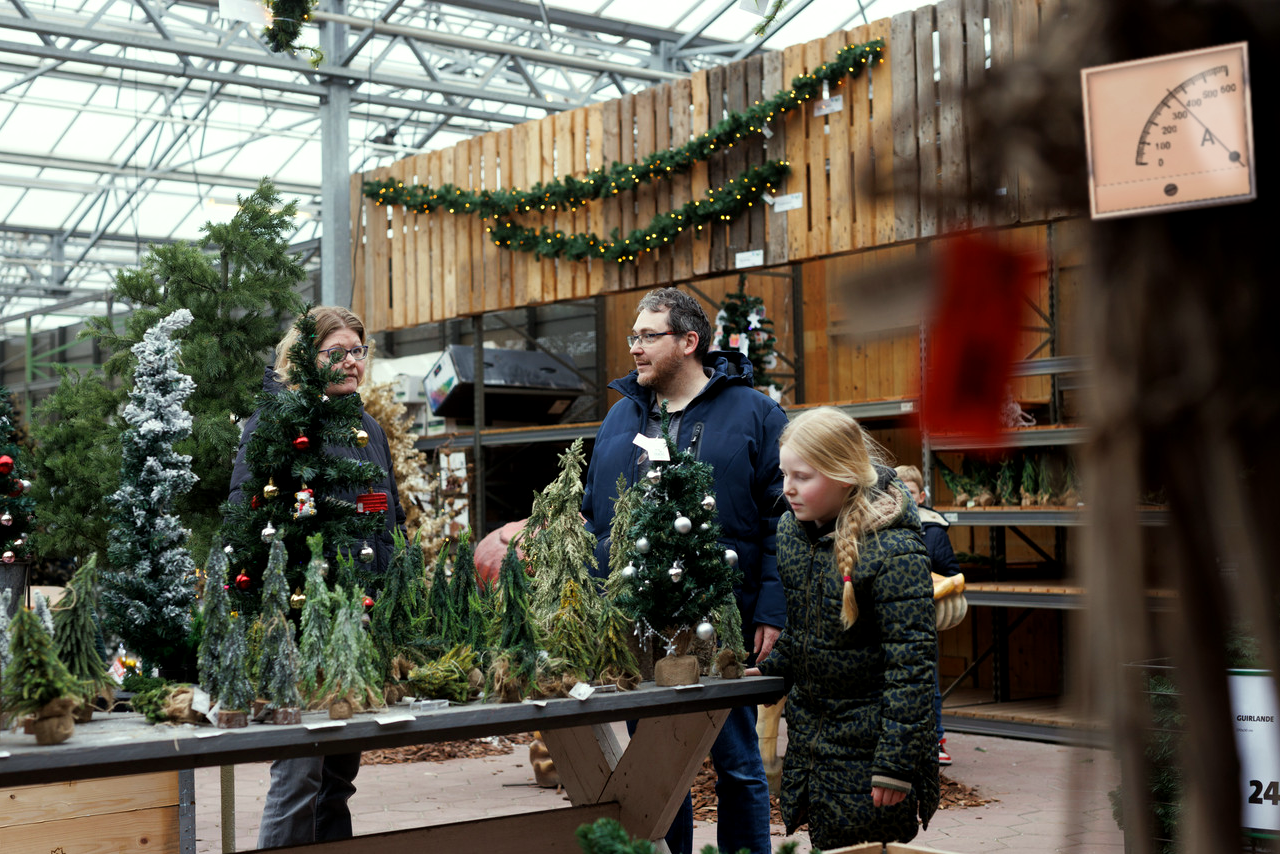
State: 350 A
